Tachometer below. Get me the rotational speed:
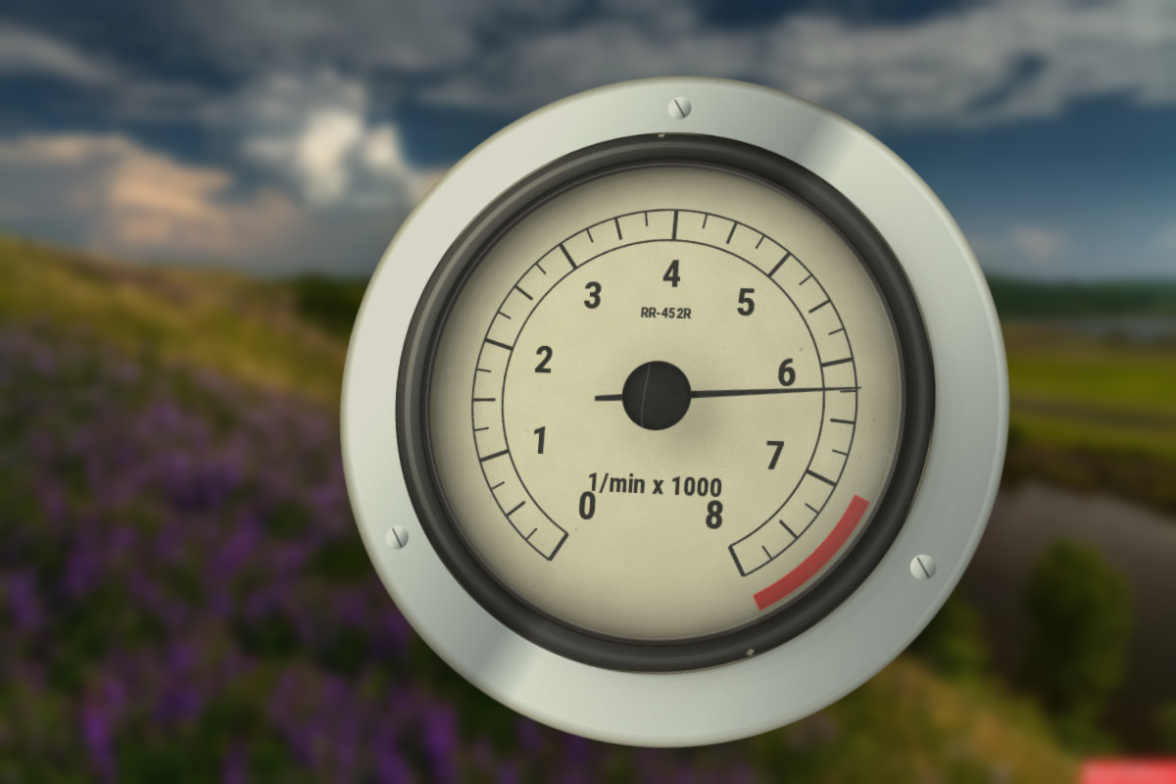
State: 6250 rpm
